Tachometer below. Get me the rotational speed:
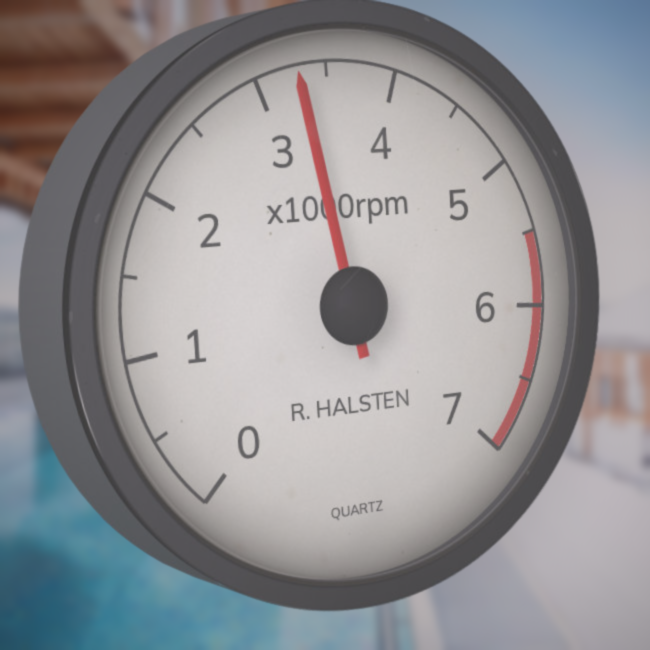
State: 3250 rpm
